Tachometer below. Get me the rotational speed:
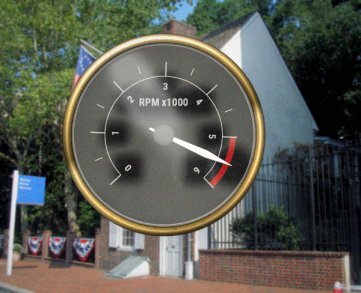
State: 5500 rpm
